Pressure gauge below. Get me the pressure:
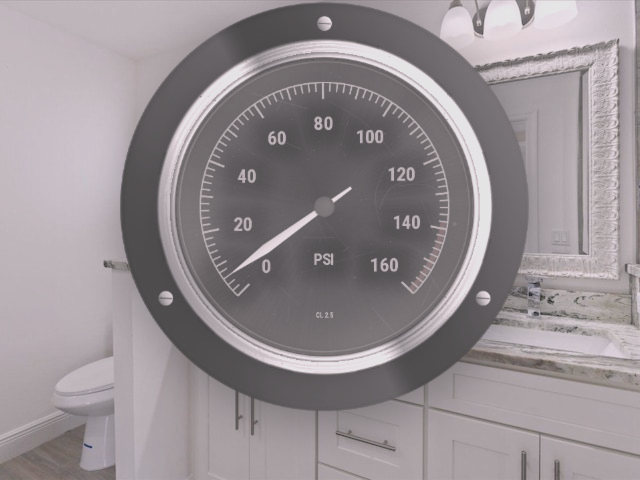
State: 6 psi
